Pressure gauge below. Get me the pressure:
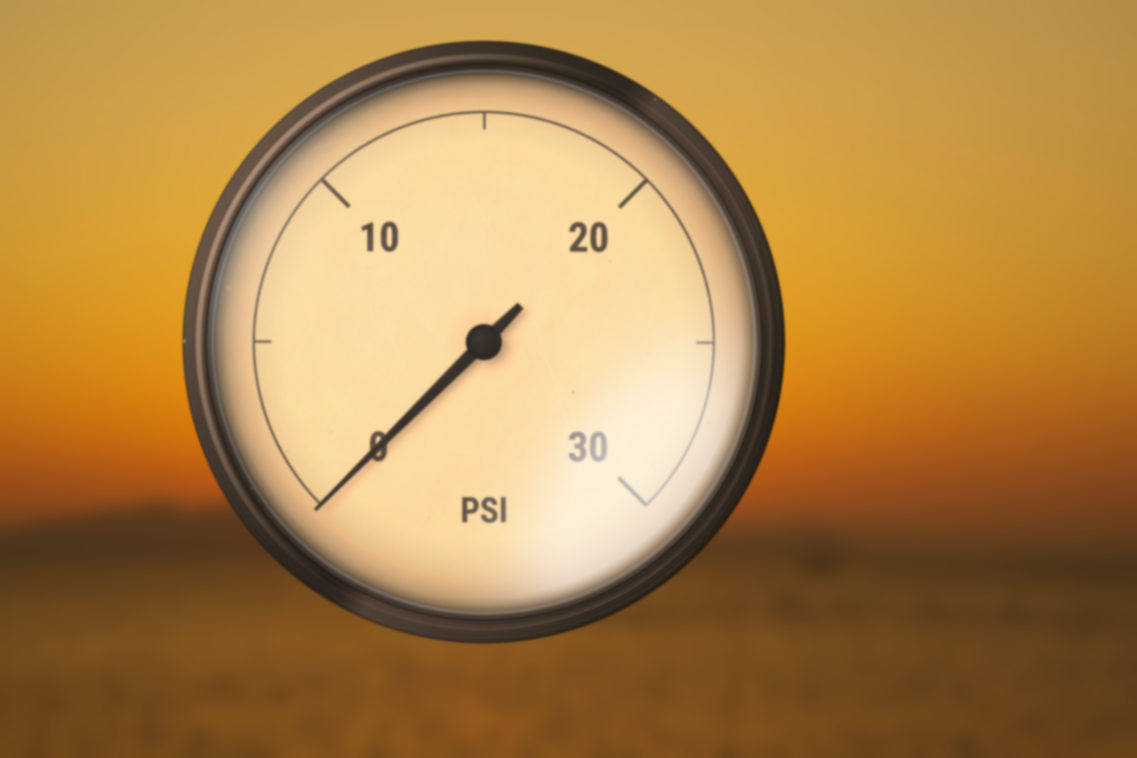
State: 0 psi
